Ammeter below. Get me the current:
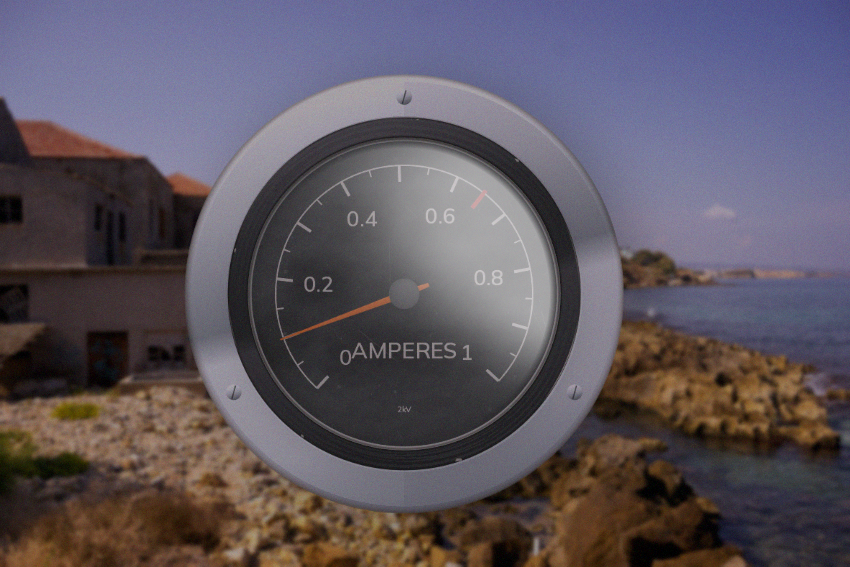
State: 0.1 A
